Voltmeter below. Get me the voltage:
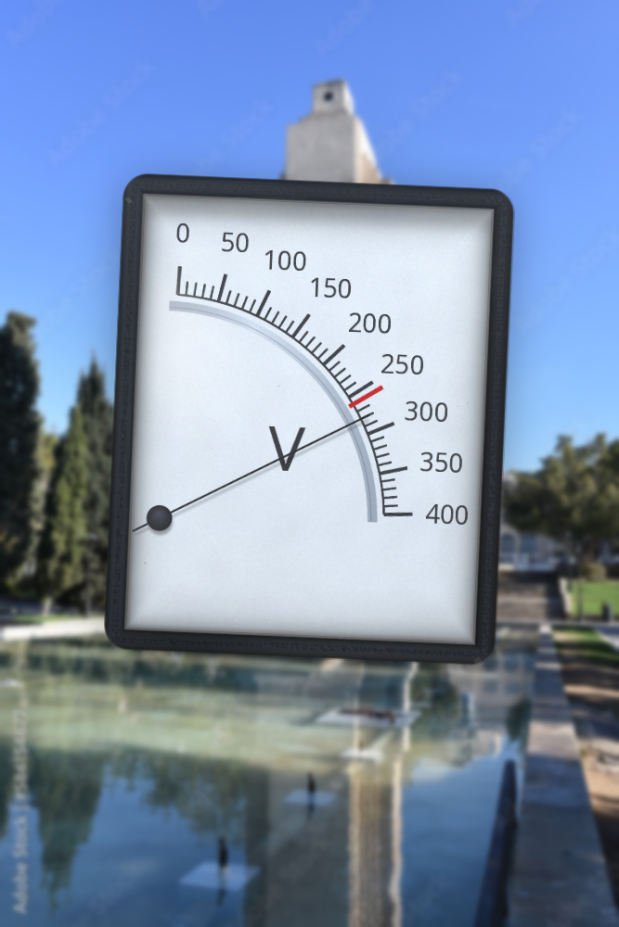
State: 280 V
